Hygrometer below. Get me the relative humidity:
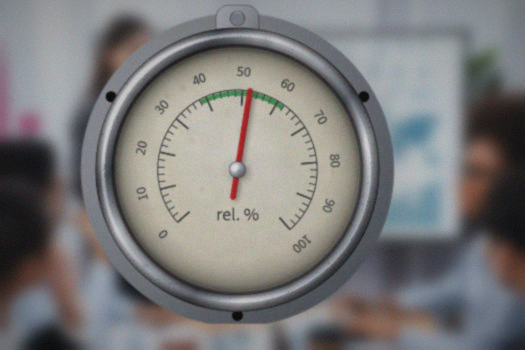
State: 52 %
